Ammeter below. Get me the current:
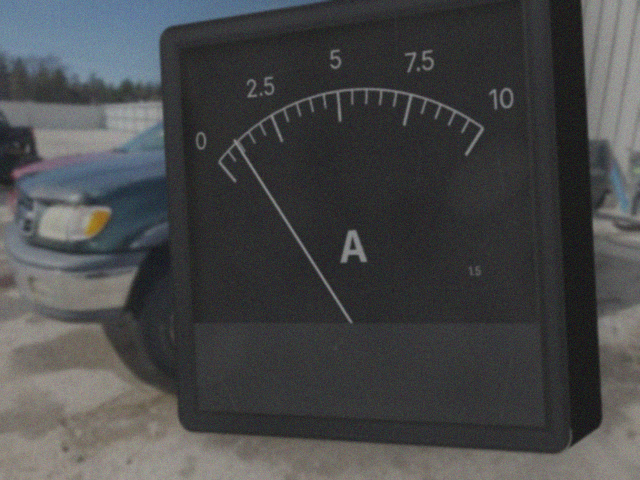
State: 1 A
